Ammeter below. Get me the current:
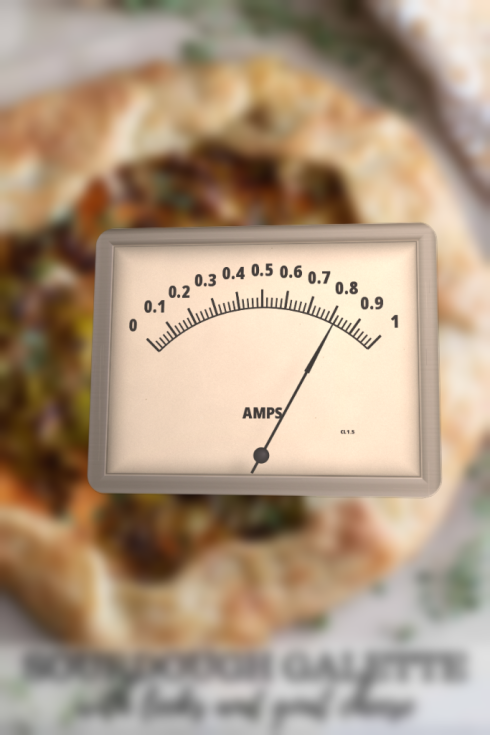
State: 0.82 A
